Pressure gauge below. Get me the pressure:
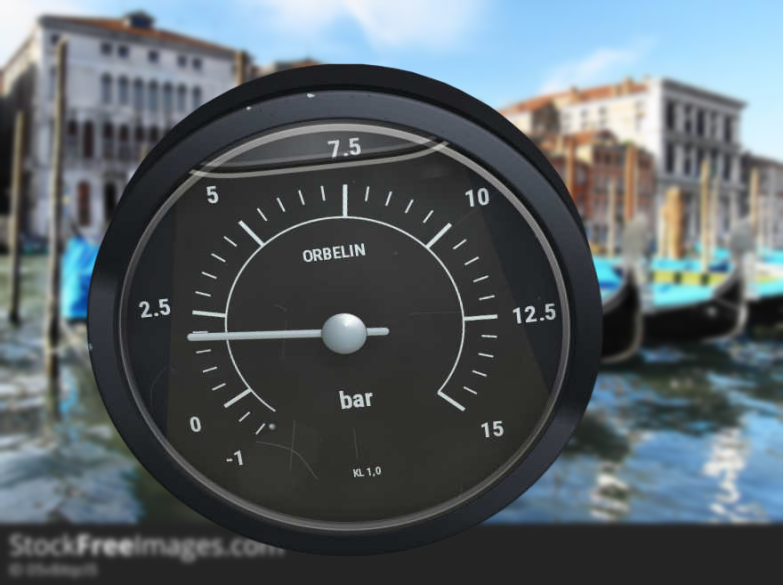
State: 2 bar
